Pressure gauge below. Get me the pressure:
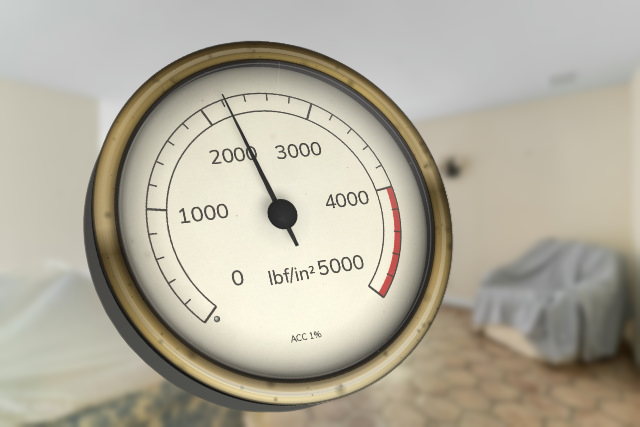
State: 2200 psi
